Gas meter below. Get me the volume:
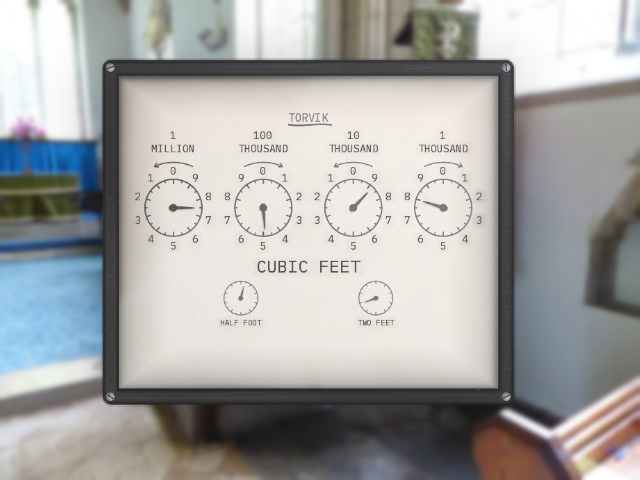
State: 748800 ft³
